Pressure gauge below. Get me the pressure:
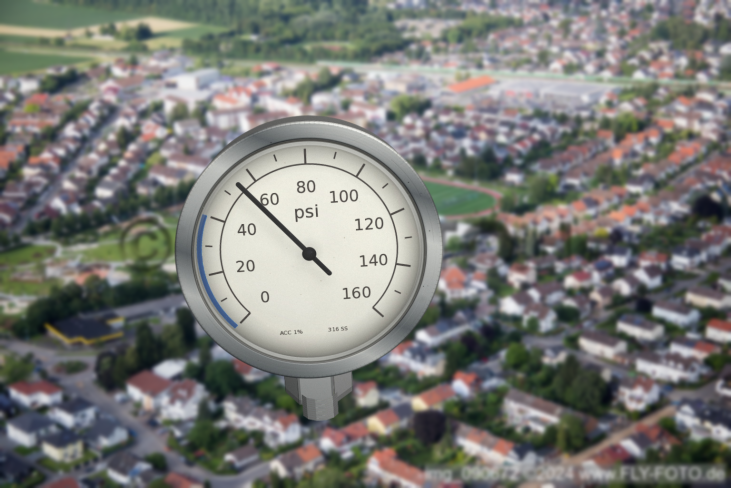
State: 55 psi
